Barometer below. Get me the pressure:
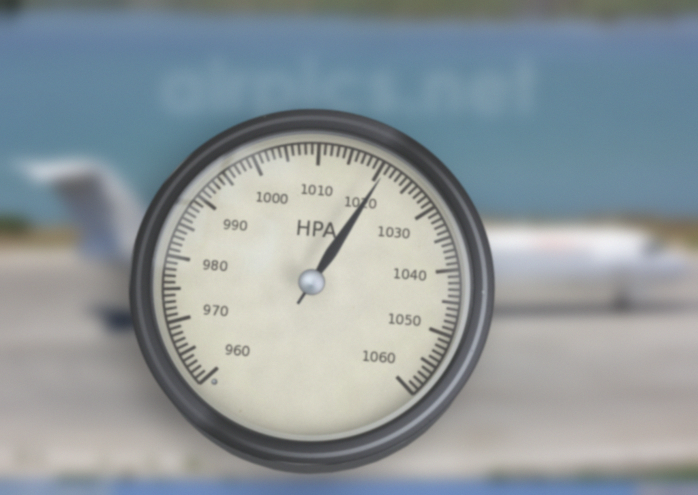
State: 1021 hPa
